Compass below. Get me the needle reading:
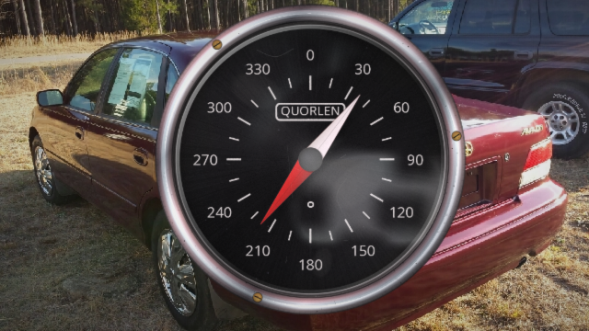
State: 217.5 °
